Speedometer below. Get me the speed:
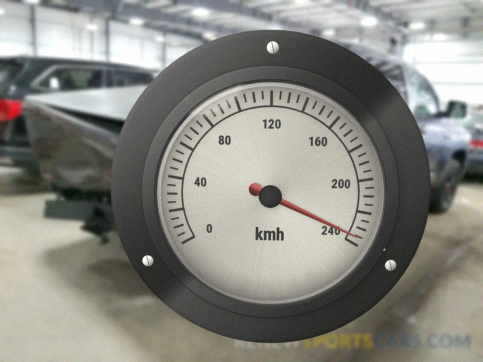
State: 235 km/h
